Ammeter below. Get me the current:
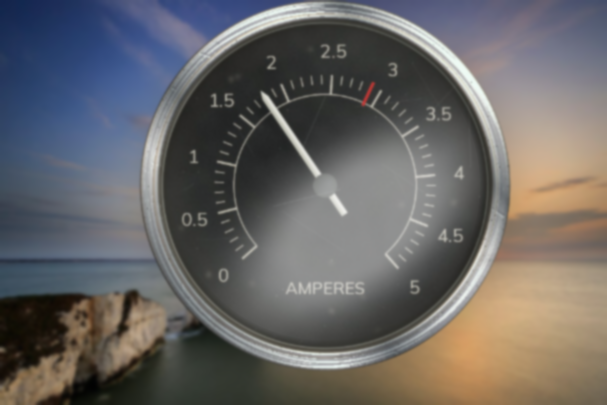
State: 1.8 A
